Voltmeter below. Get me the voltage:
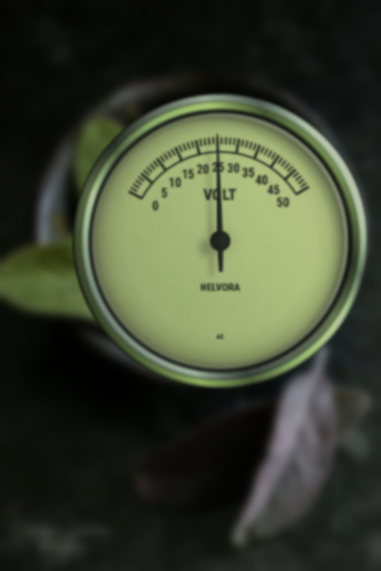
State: 25 V
